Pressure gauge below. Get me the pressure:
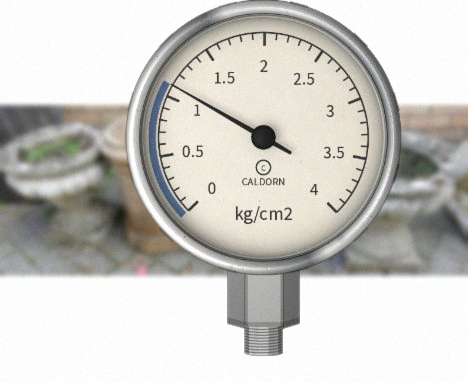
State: 1.1 kg/cm²
